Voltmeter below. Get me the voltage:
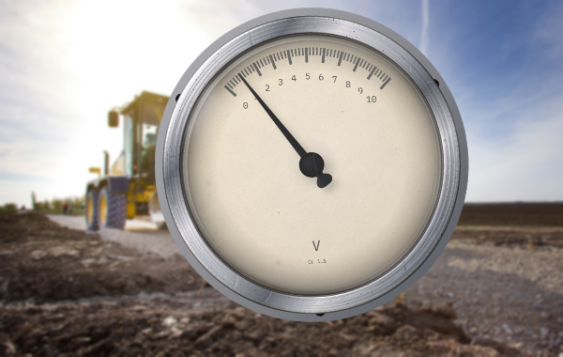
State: 1 V
